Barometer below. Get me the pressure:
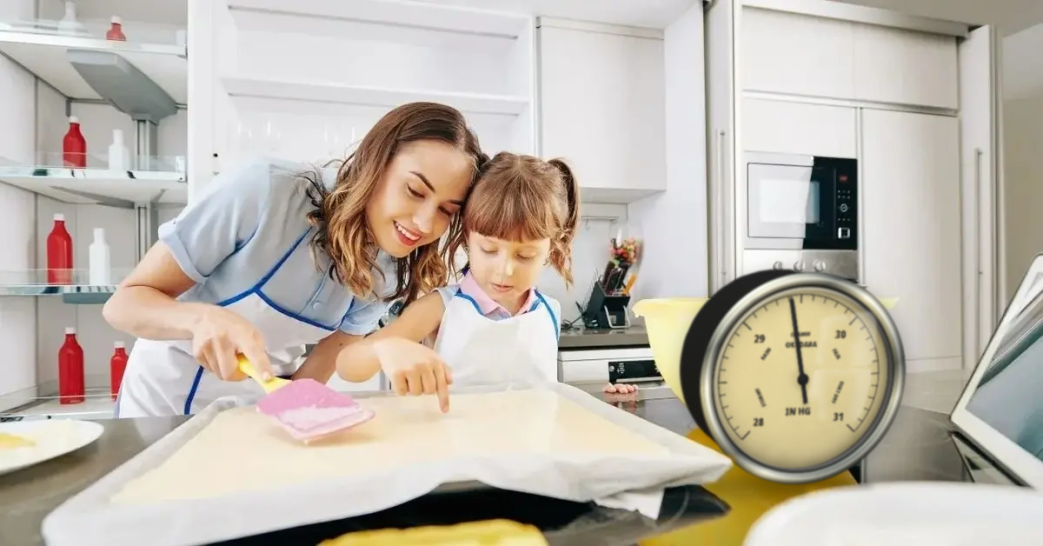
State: 29.4 inHg
